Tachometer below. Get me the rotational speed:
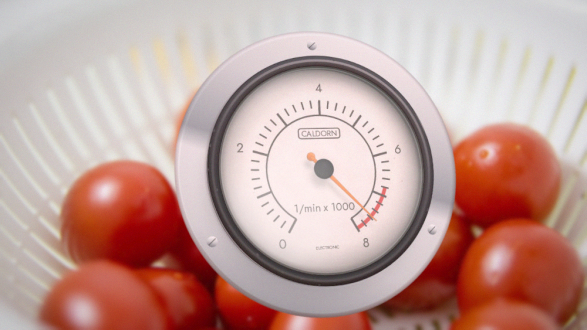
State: 7600 rpm
